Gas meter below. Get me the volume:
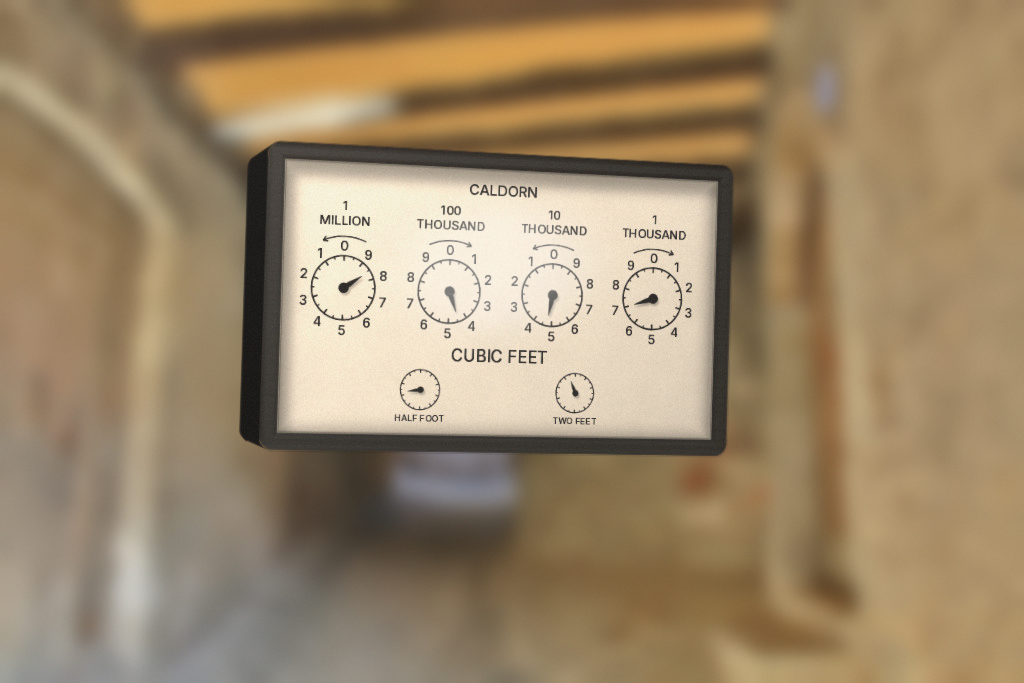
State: 844700 ft³
